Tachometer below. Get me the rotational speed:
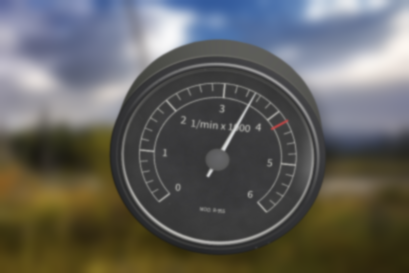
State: 3500 rpm
